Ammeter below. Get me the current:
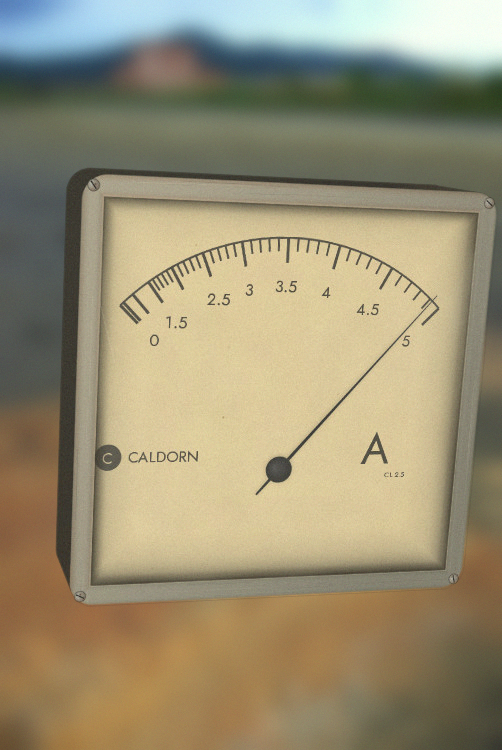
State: 4.9 A
